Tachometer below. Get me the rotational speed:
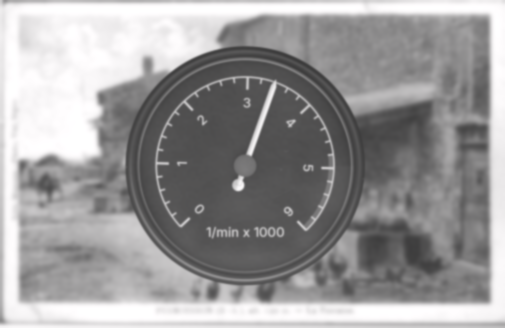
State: 3400 rpm
